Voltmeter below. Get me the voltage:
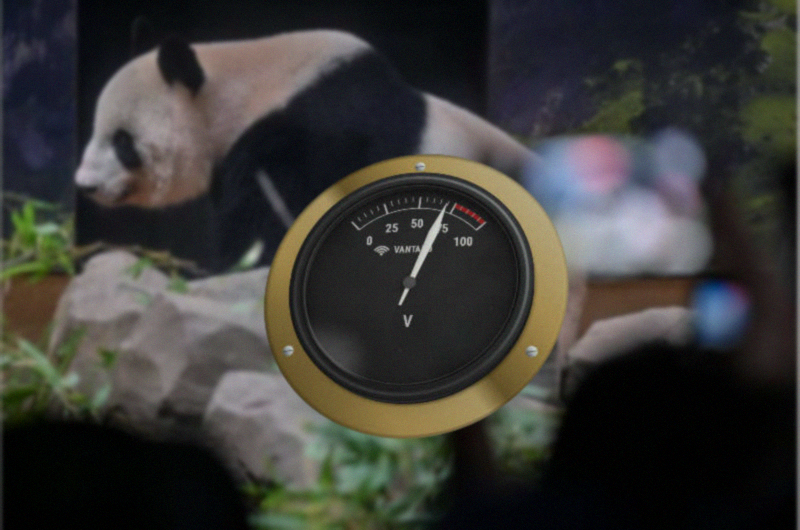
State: 70 V
